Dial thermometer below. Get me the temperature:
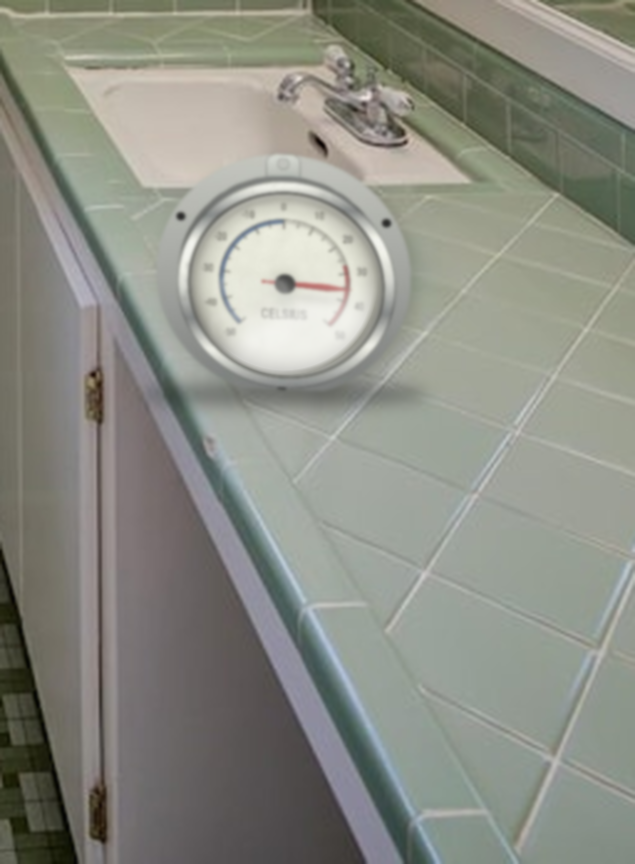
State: 35 °C
